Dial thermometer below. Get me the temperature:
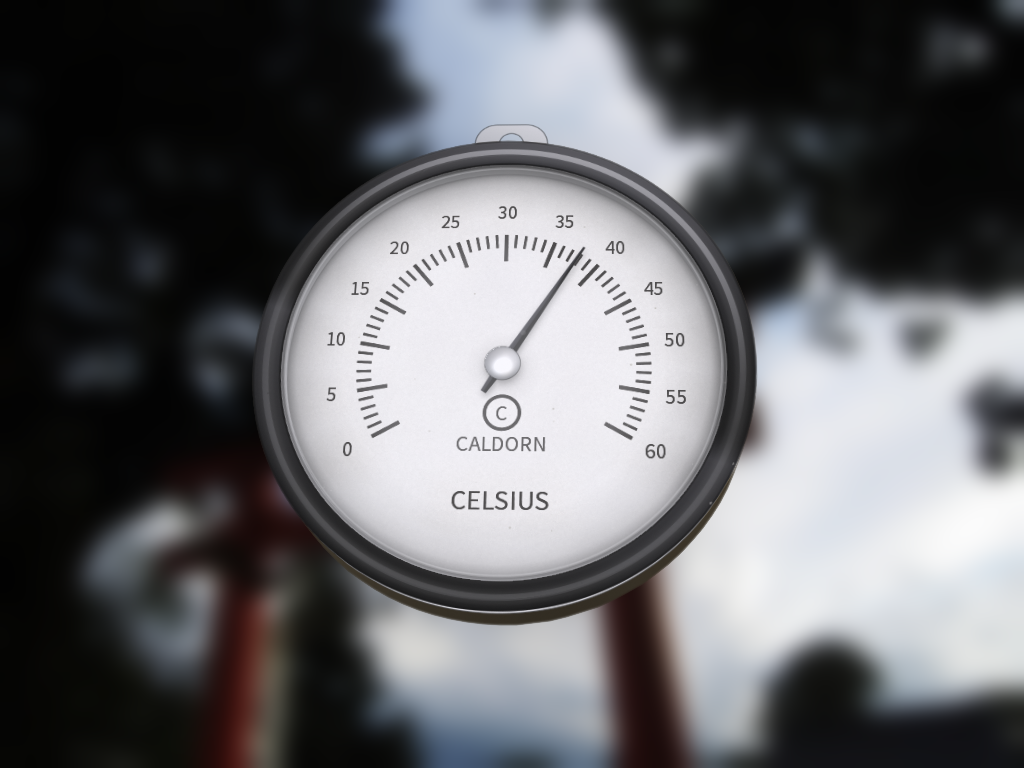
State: 38 °C
